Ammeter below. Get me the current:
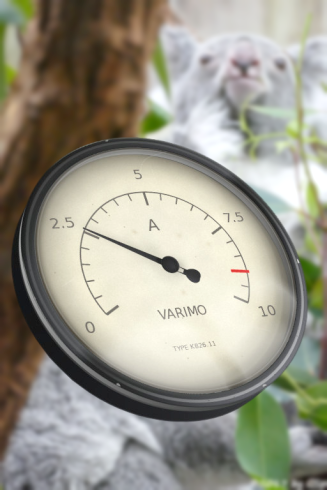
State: 2.5 A
